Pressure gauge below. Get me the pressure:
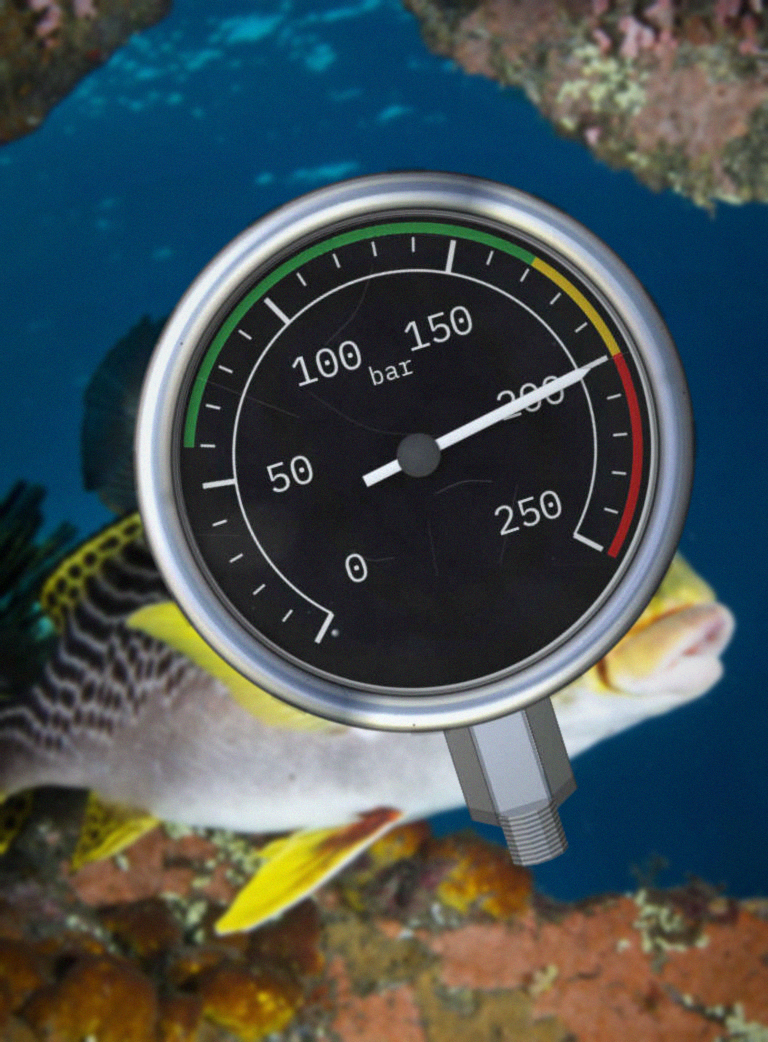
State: 200 bar
